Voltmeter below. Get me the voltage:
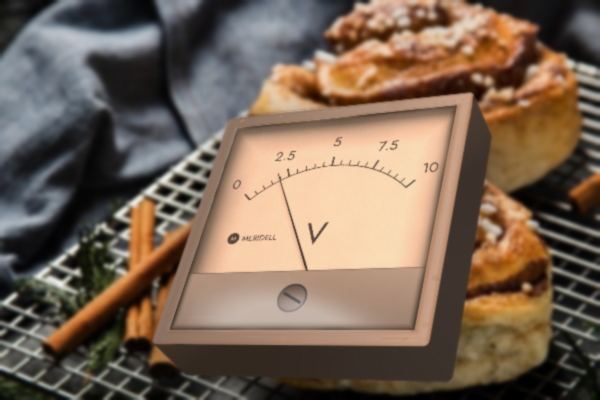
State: 2 V
